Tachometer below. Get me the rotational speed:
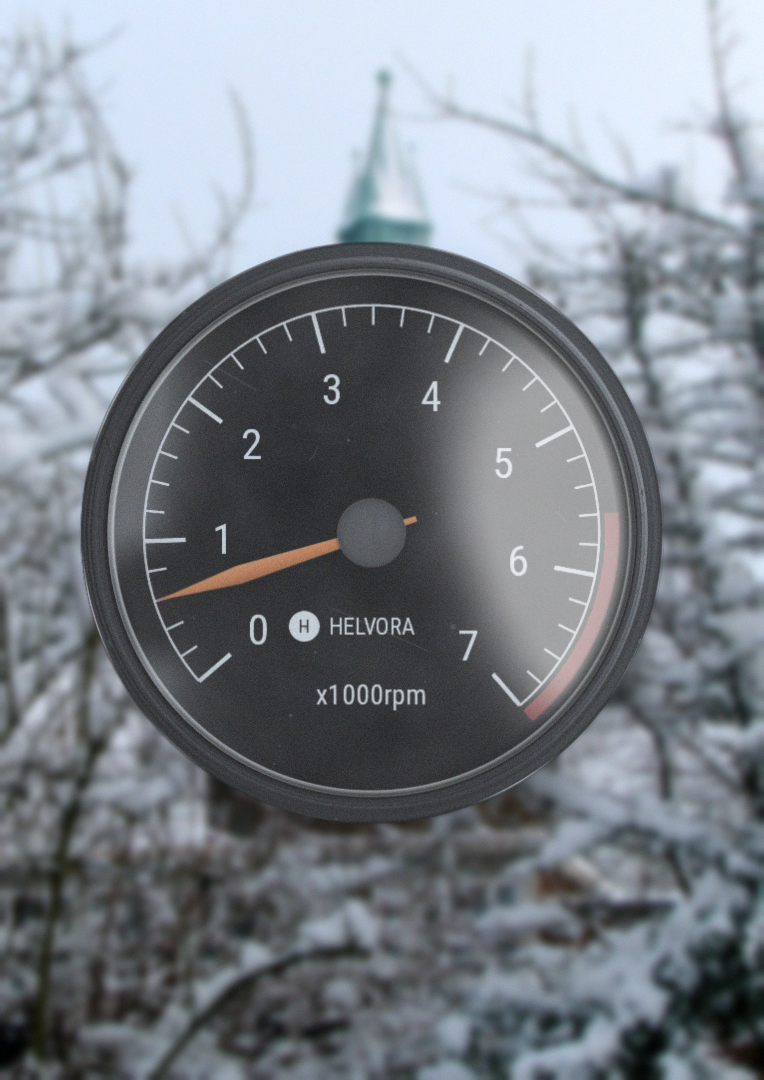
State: 600 rpm
